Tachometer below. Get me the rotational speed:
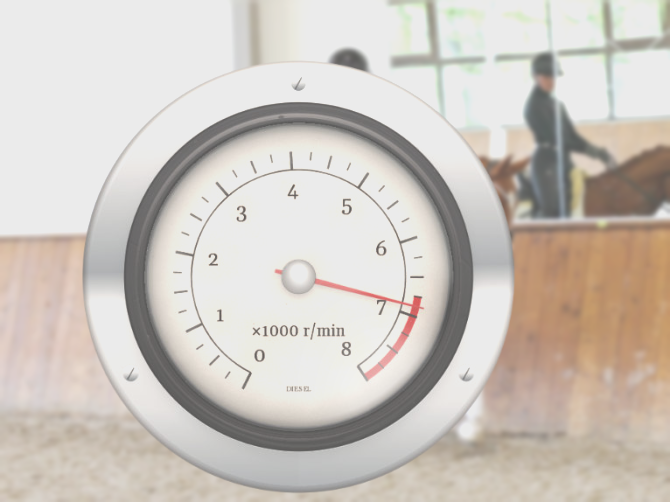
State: 6875 rpm
